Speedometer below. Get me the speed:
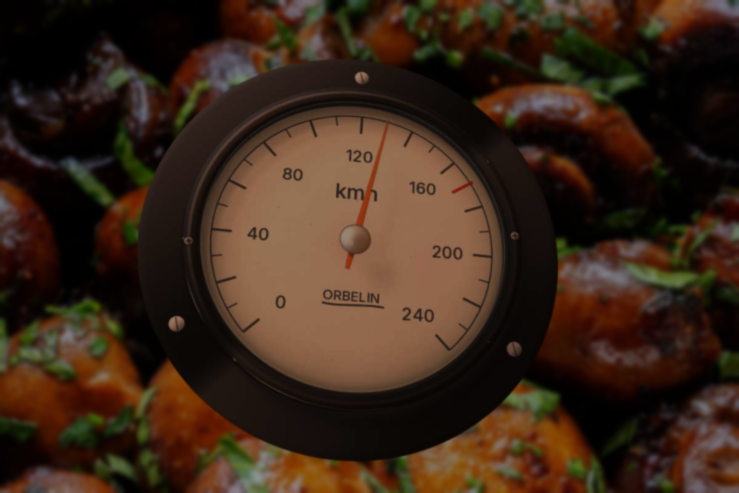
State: 130 km/h
